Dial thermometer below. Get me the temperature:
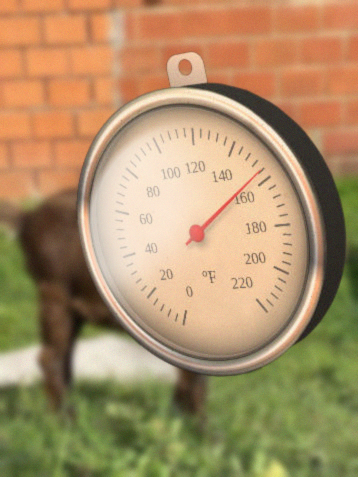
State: 156 °F
